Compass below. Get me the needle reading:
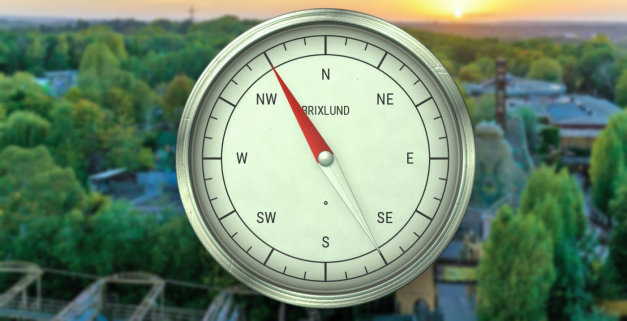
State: 330 °
